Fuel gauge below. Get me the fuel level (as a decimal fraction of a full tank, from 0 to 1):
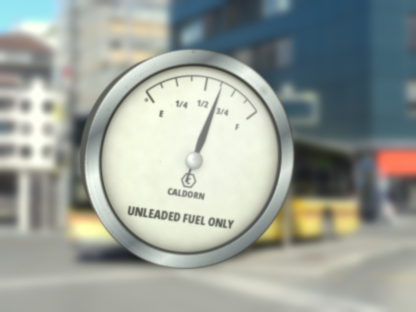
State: 0.625
